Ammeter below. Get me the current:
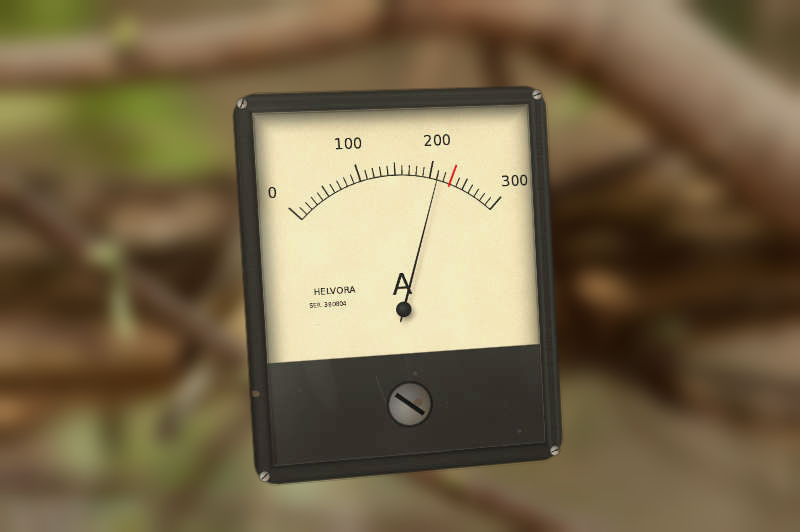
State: 210 A
